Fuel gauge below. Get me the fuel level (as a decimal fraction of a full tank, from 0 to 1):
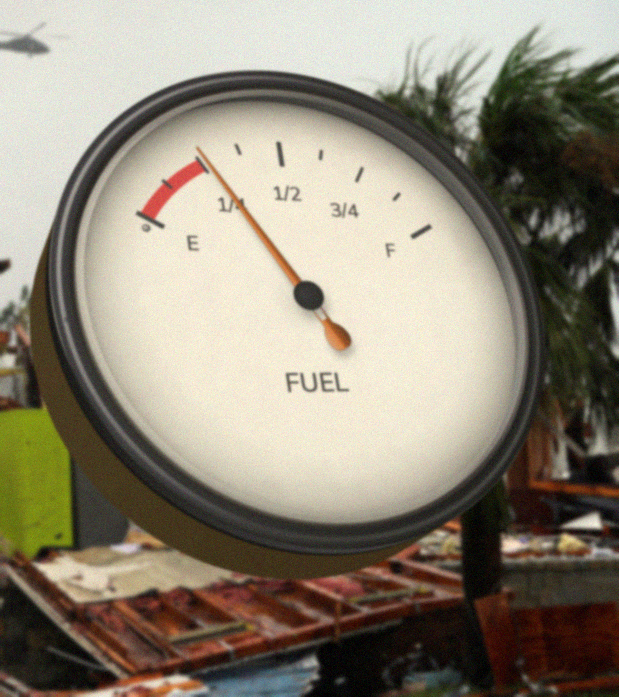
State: 0.25
